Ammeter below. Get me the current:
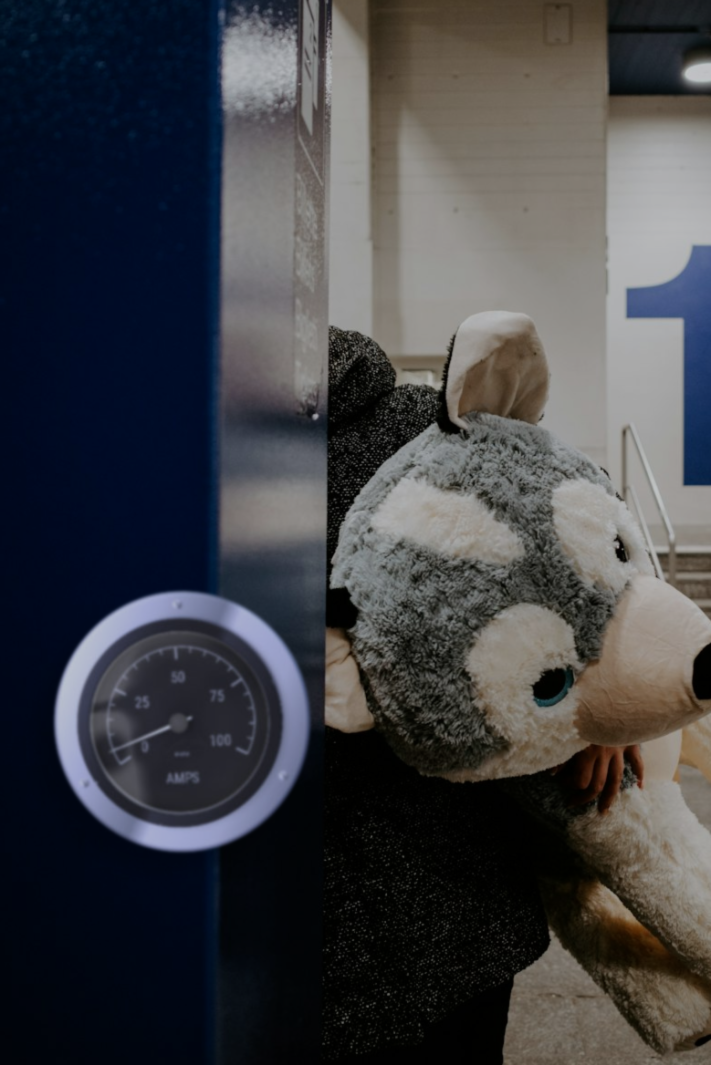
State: 5 A
